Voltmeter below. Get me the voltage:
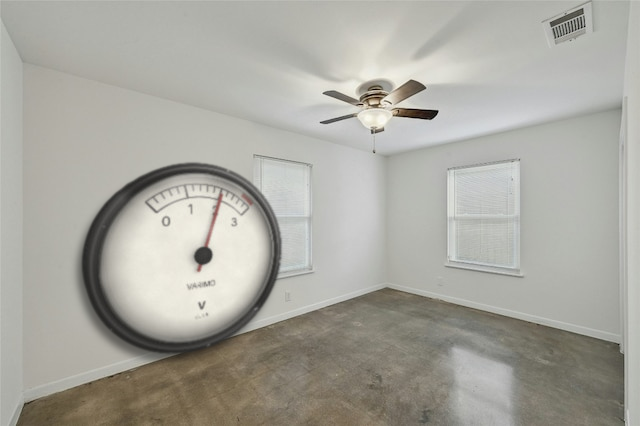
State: 2 V
